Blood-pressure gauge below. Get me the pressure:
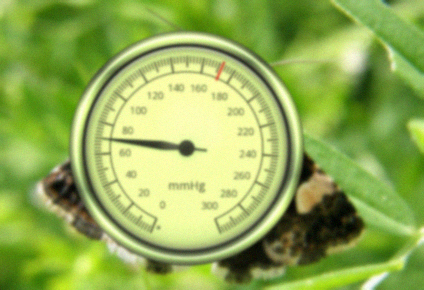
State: 70 mmHg
